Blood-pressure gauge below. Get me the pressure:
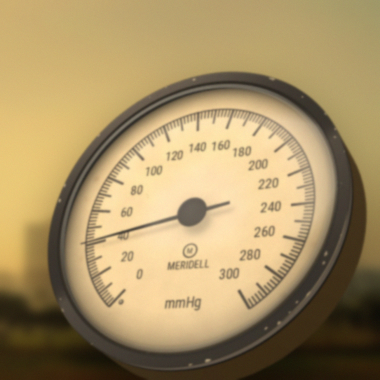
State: 40 mmHg
